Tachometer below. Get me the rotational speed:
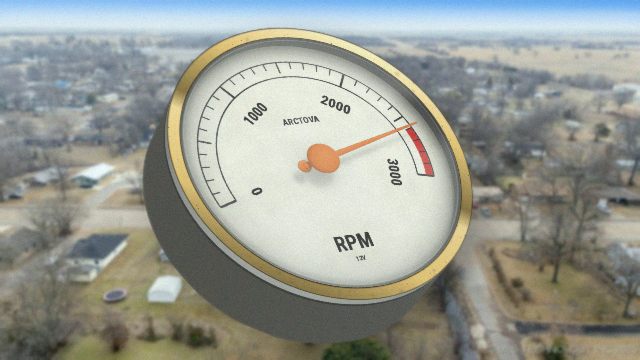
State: 2600 rpm
